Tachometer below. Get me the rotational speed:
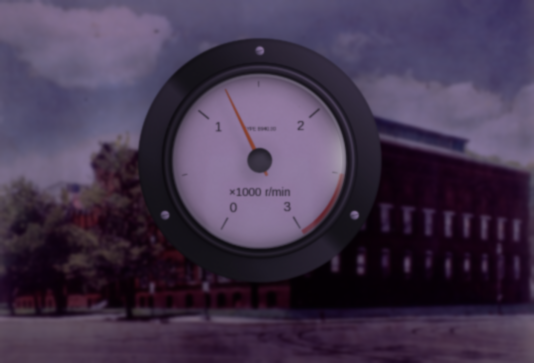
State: 1250 rpm
